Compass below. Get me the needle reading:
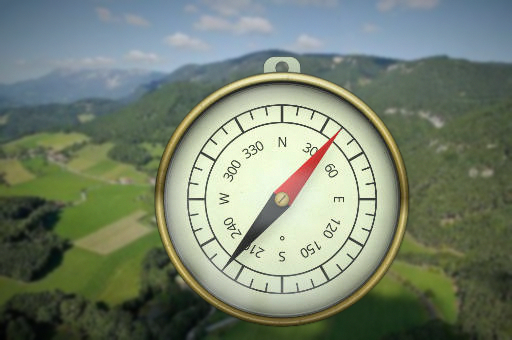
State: 40 °
